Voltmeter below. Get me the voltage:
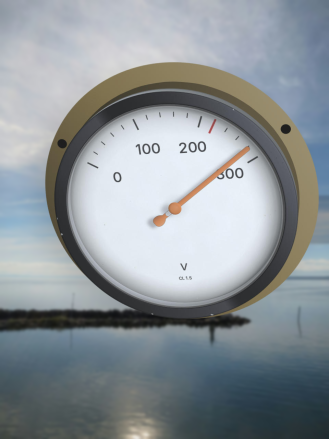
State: 280 V
